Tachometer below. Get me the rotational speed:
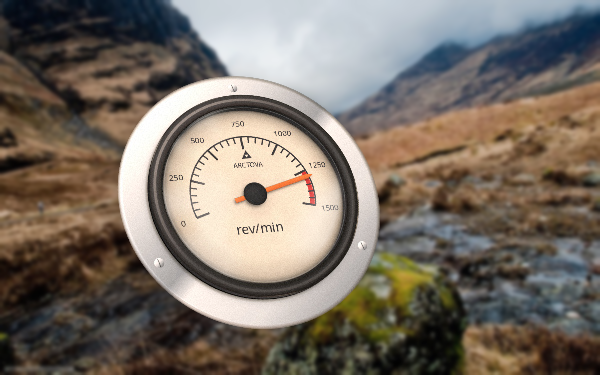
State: 1300 rpm
